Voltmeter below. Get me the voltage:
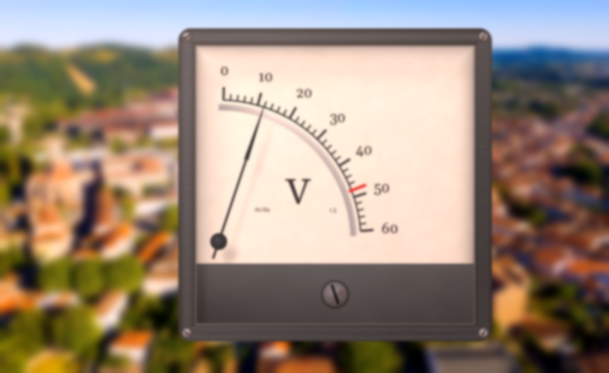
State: 12 V
